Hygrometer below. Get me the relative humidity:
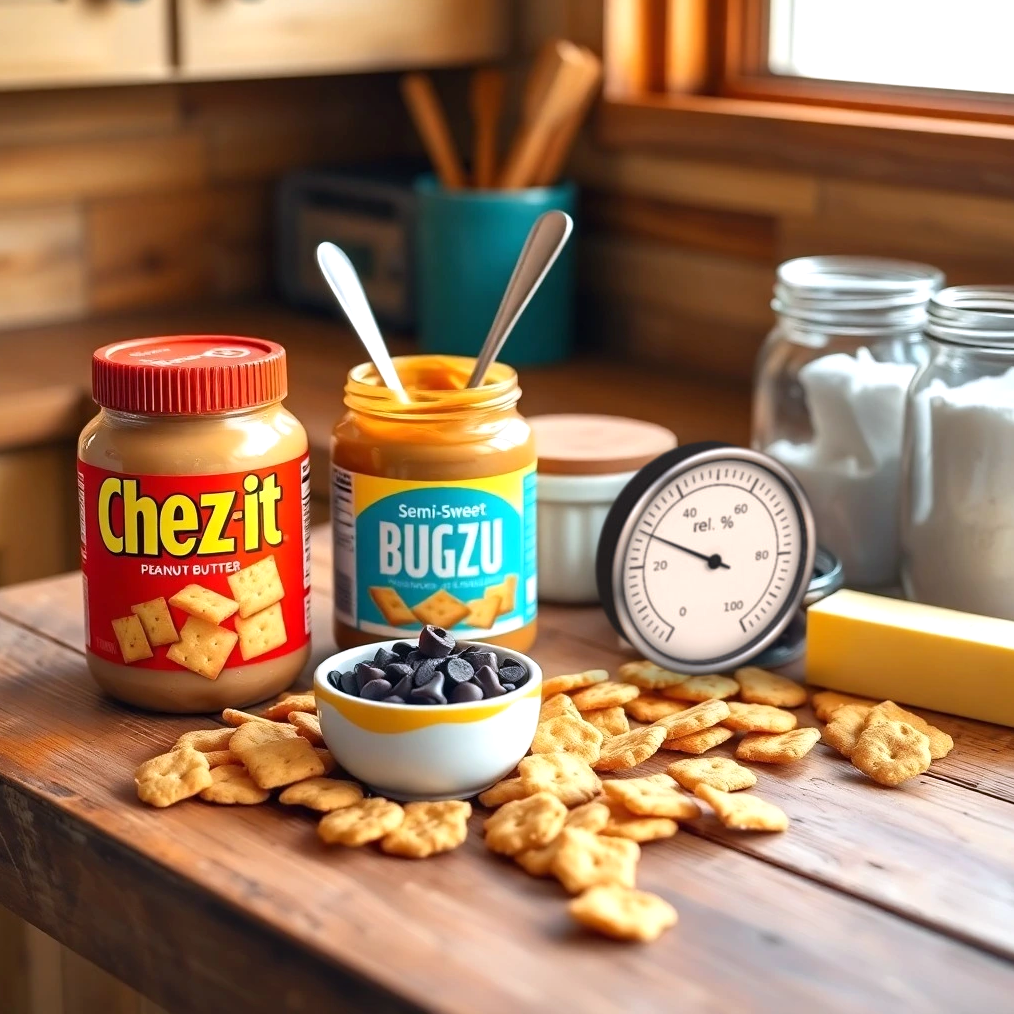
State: 28 %
